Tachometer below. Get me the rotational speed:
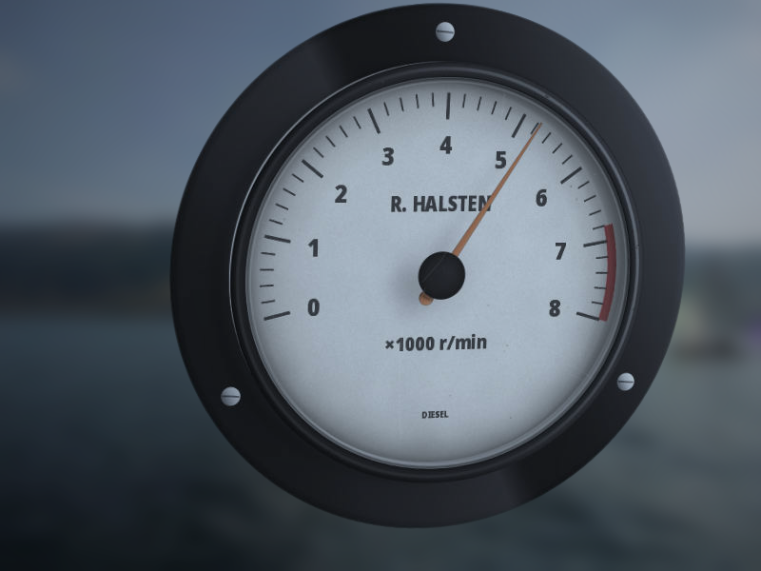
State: 5200 rpm
